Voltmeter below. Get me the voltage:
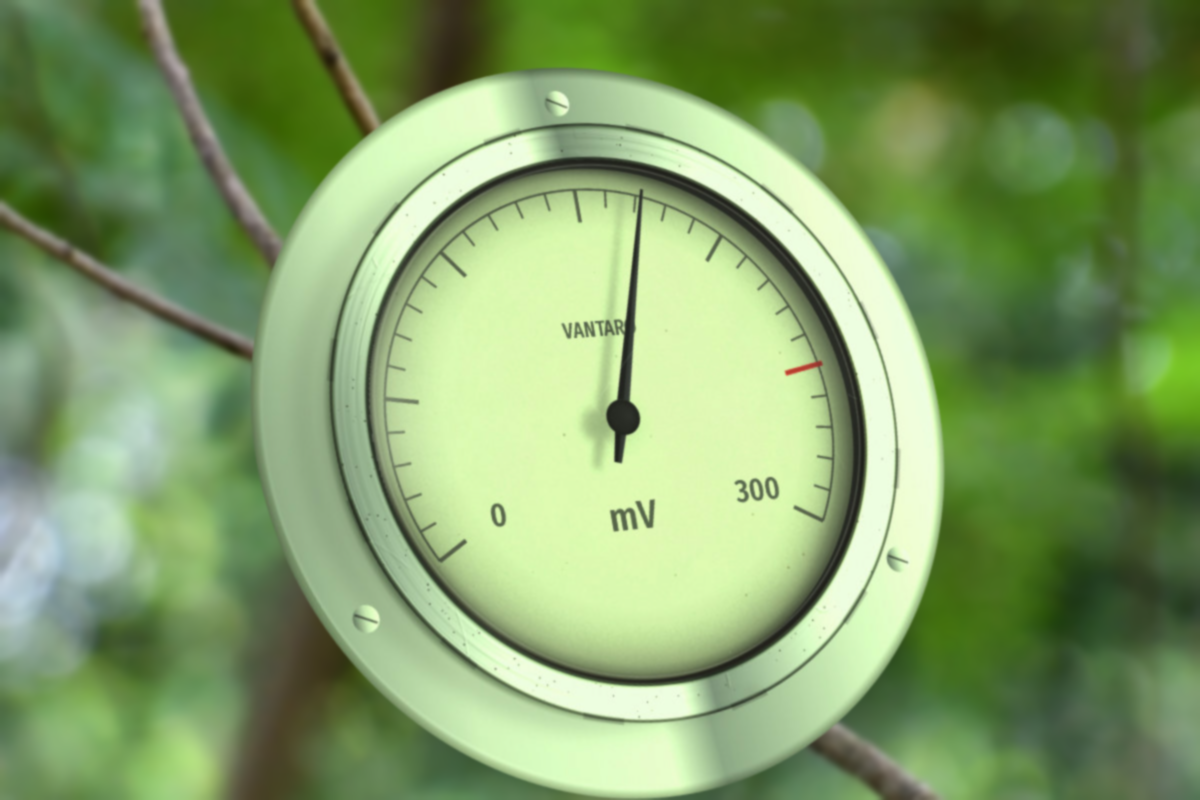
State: 170 mV
